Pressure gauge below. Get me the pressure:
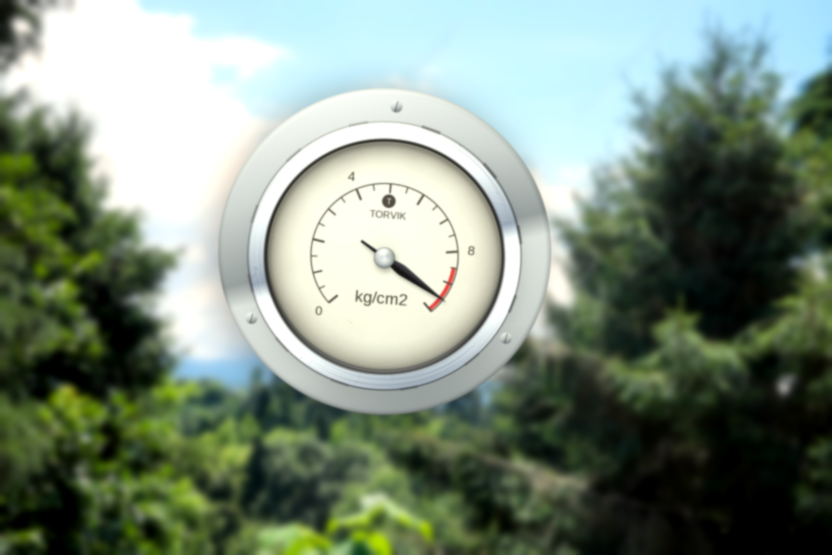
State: 9.5 kg/cm²
